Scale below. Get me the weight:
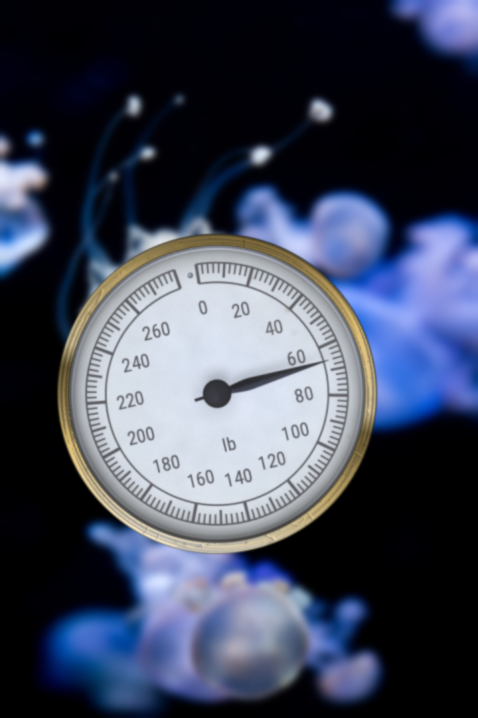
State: 66 lb
